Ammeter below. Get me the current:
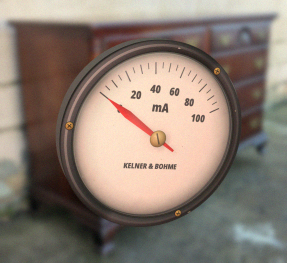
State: 0 mA
